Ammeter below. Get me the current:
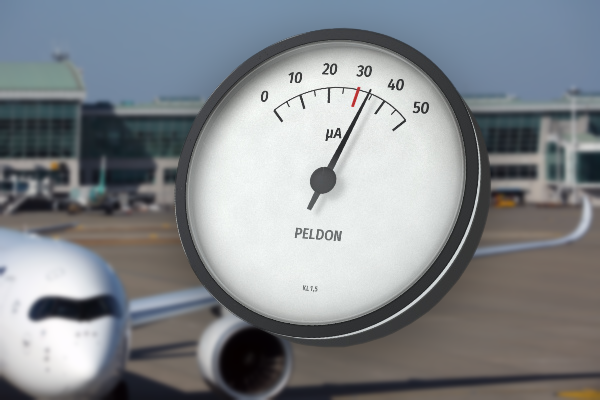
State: 35 µA
